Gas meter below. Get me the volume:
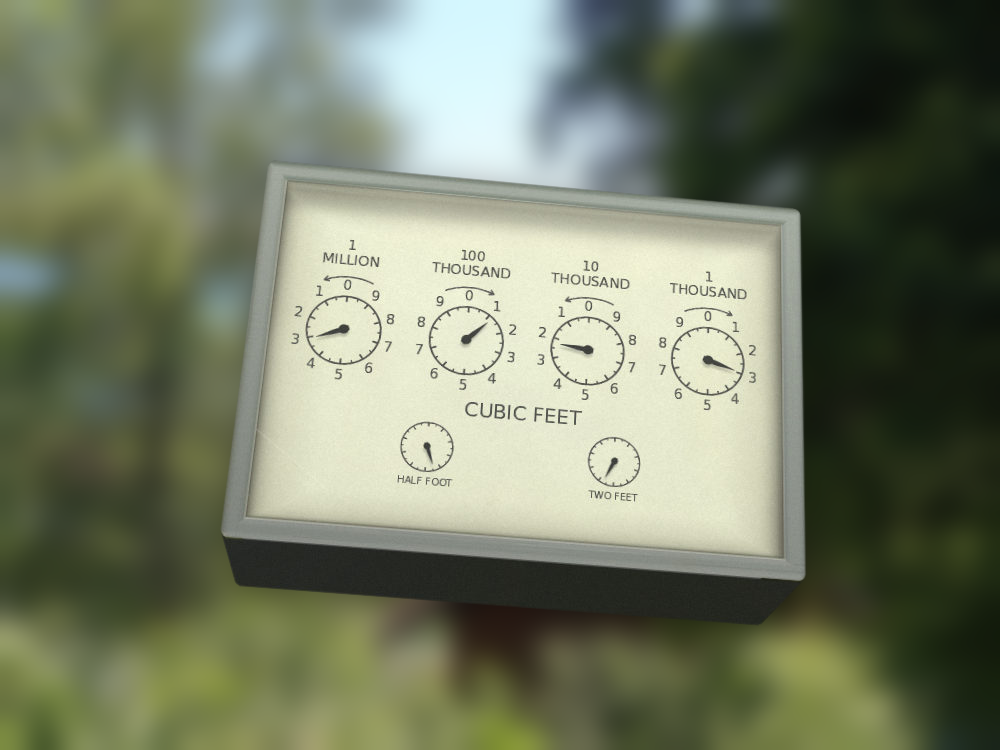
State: 312300 ft³
